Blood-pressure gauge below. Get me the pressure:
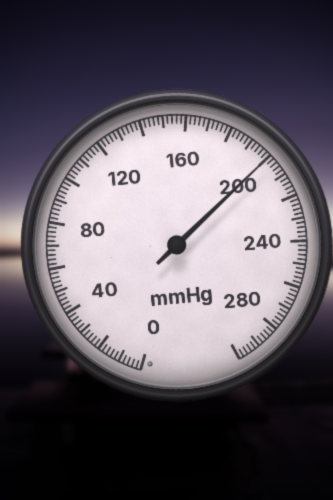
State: 200 mmHg
